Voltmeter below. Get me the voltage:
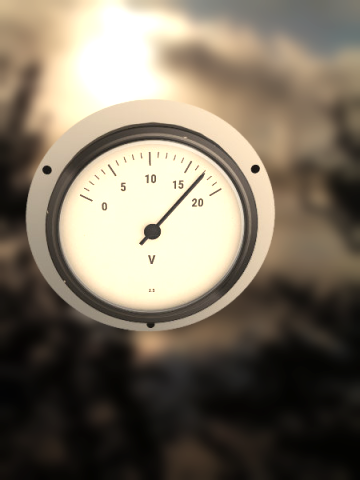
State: 17 V
